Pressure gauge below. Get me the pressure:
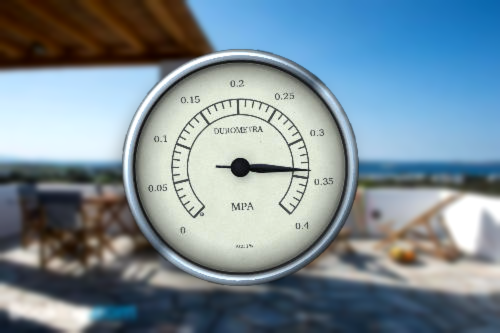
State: 0.34 MPa
